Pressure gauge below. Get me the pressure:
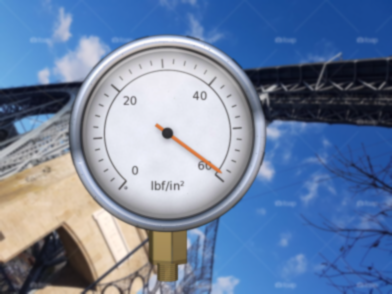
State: 59 psi
